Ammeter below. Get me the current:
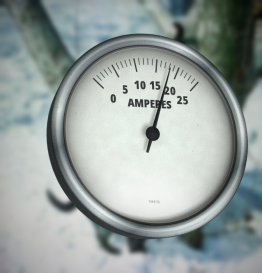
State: 18 A
